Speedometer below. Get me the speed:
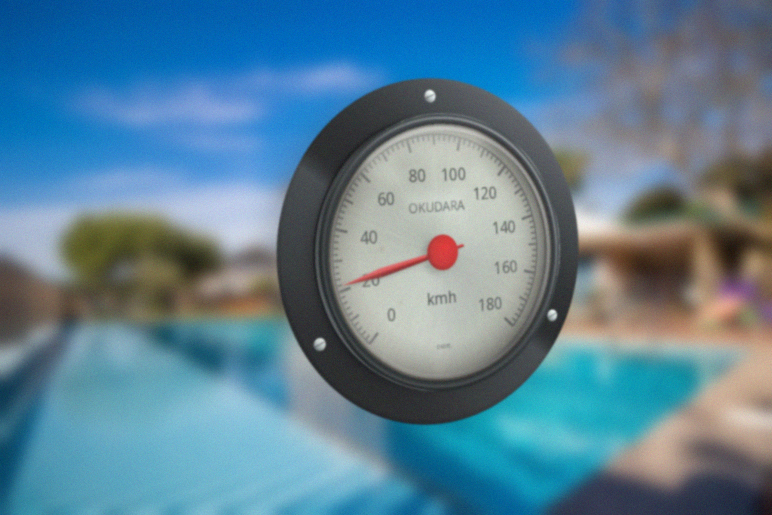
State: 22 km/h
